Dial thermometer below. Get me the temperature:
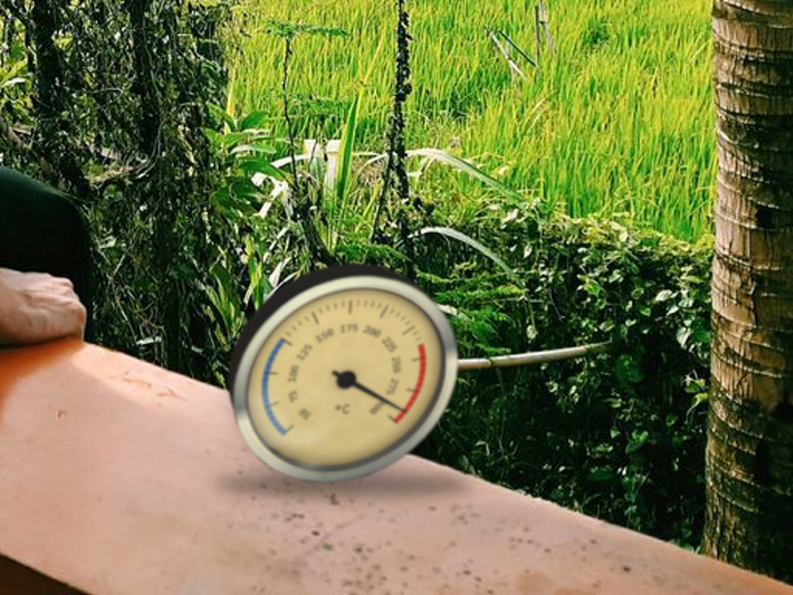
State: 290 °C
